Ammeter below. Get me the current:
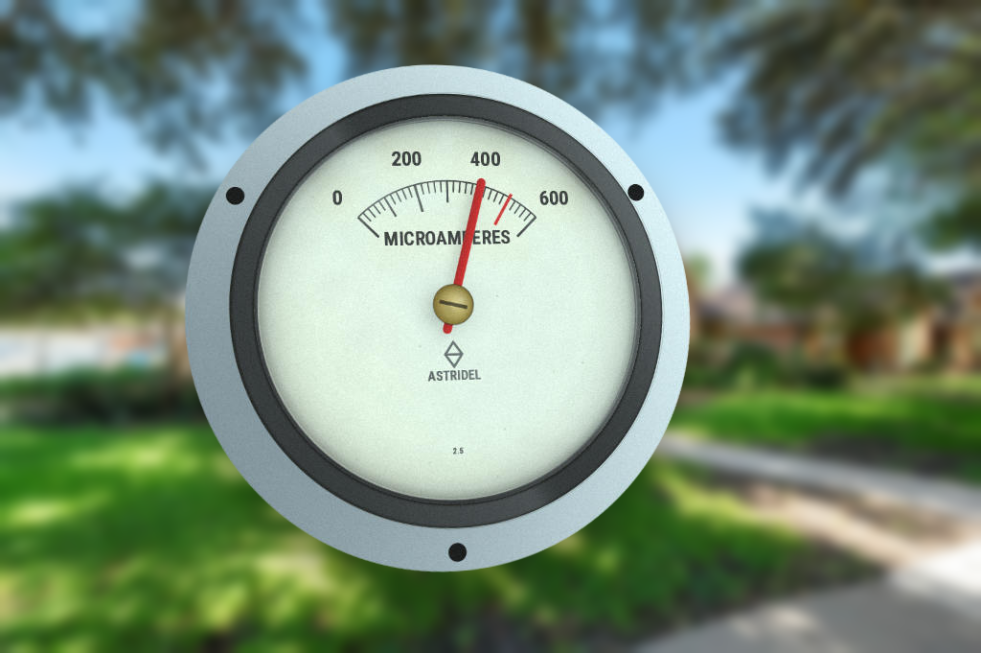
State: 400 µA
